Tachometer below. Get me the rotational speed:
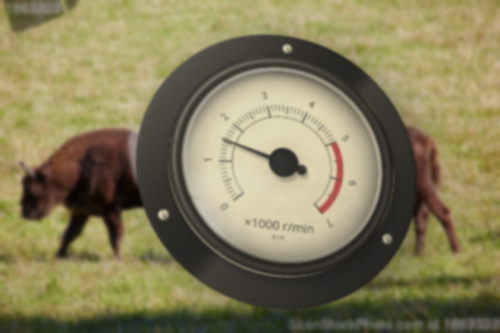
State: 1500 rpm
